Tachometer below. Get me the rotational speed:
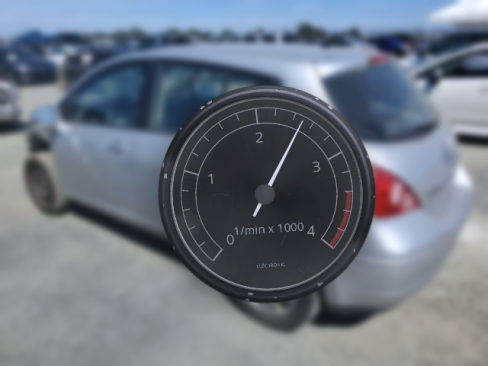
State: 2500 rpm
